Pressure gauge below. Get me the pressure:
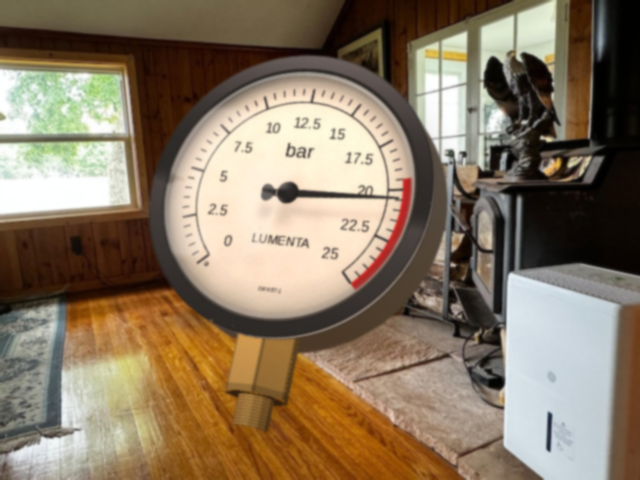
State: 20.5 bar
